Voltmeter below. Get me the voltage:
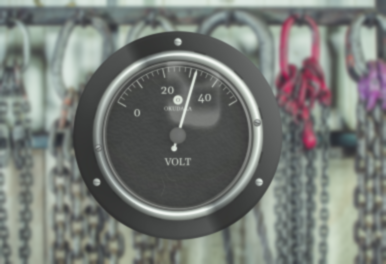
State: 32 V
